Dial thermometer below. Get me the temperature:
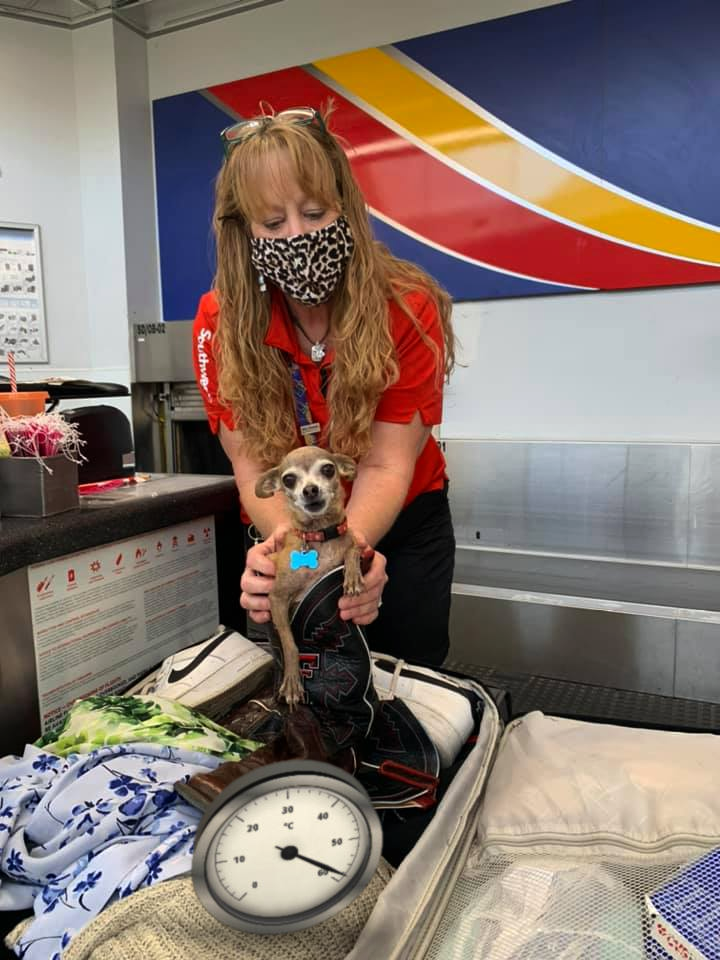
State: 58 °C
